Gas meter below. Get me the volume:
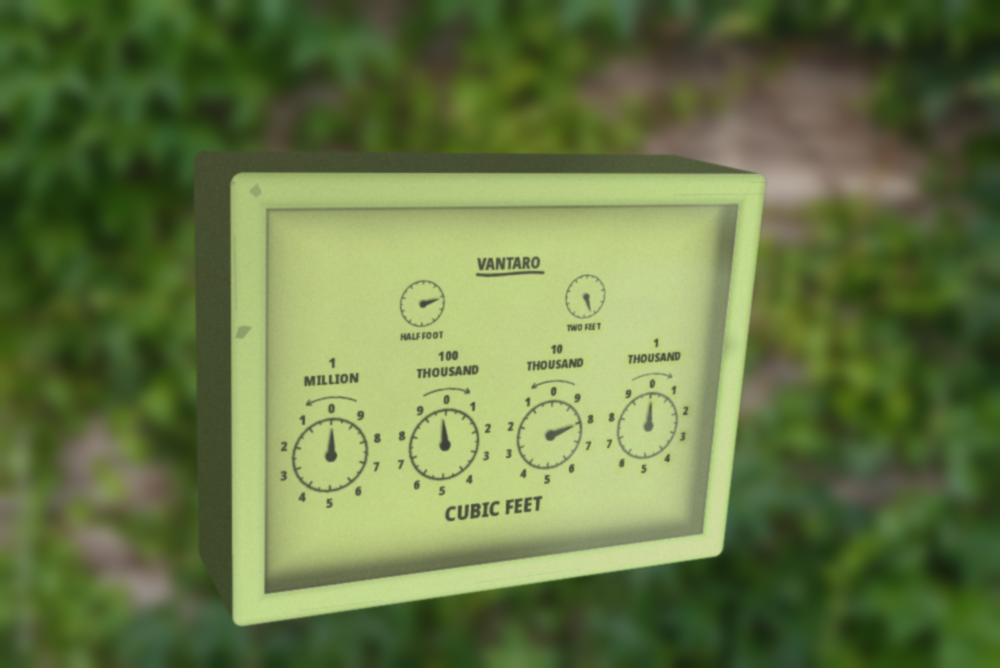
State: 998000 ft³
